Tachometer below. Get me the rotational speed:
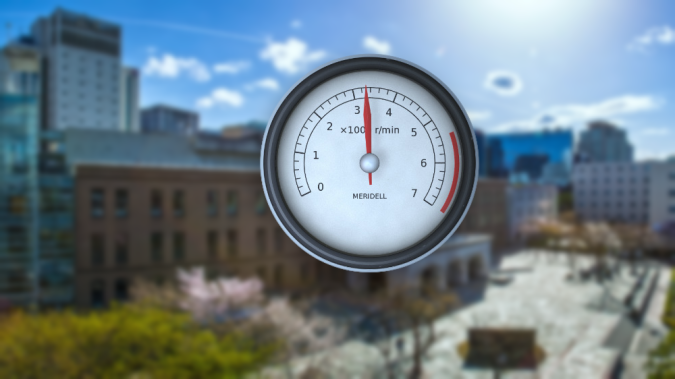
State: 3300 rpm
